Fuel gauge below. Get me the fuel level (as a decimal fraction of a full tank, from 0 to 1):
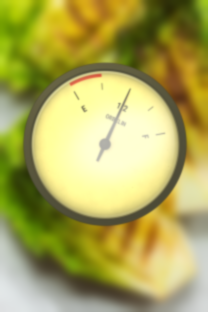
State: 0.5
